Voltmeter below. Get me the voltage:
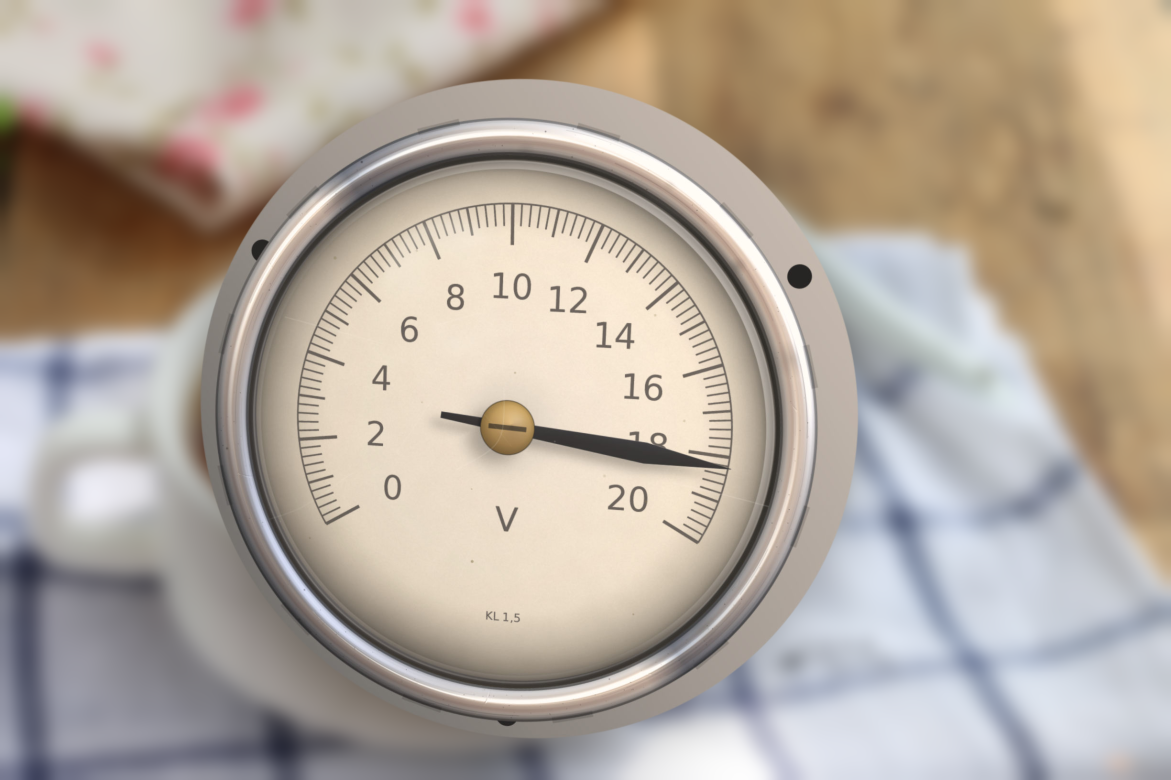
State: 18.2 V
